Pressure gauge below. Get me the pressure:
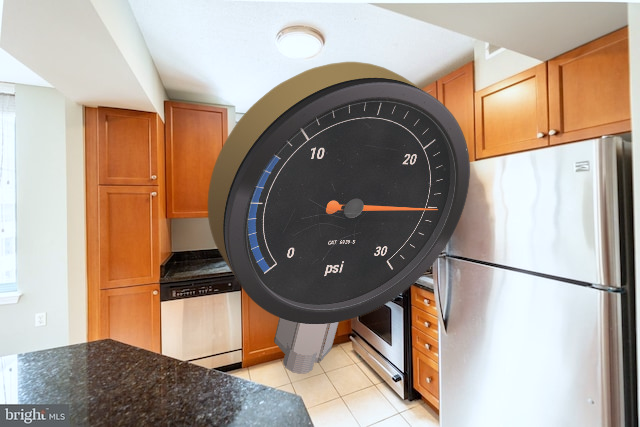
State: 25 psi
